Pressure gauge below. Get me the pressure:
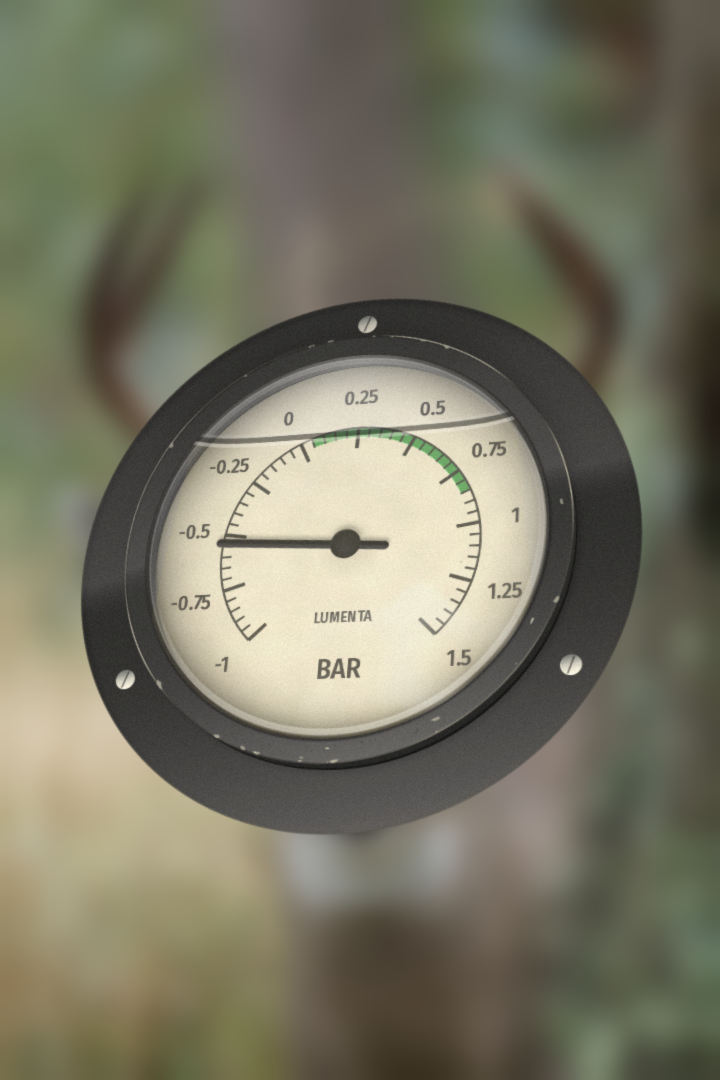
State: -0.55 bar
